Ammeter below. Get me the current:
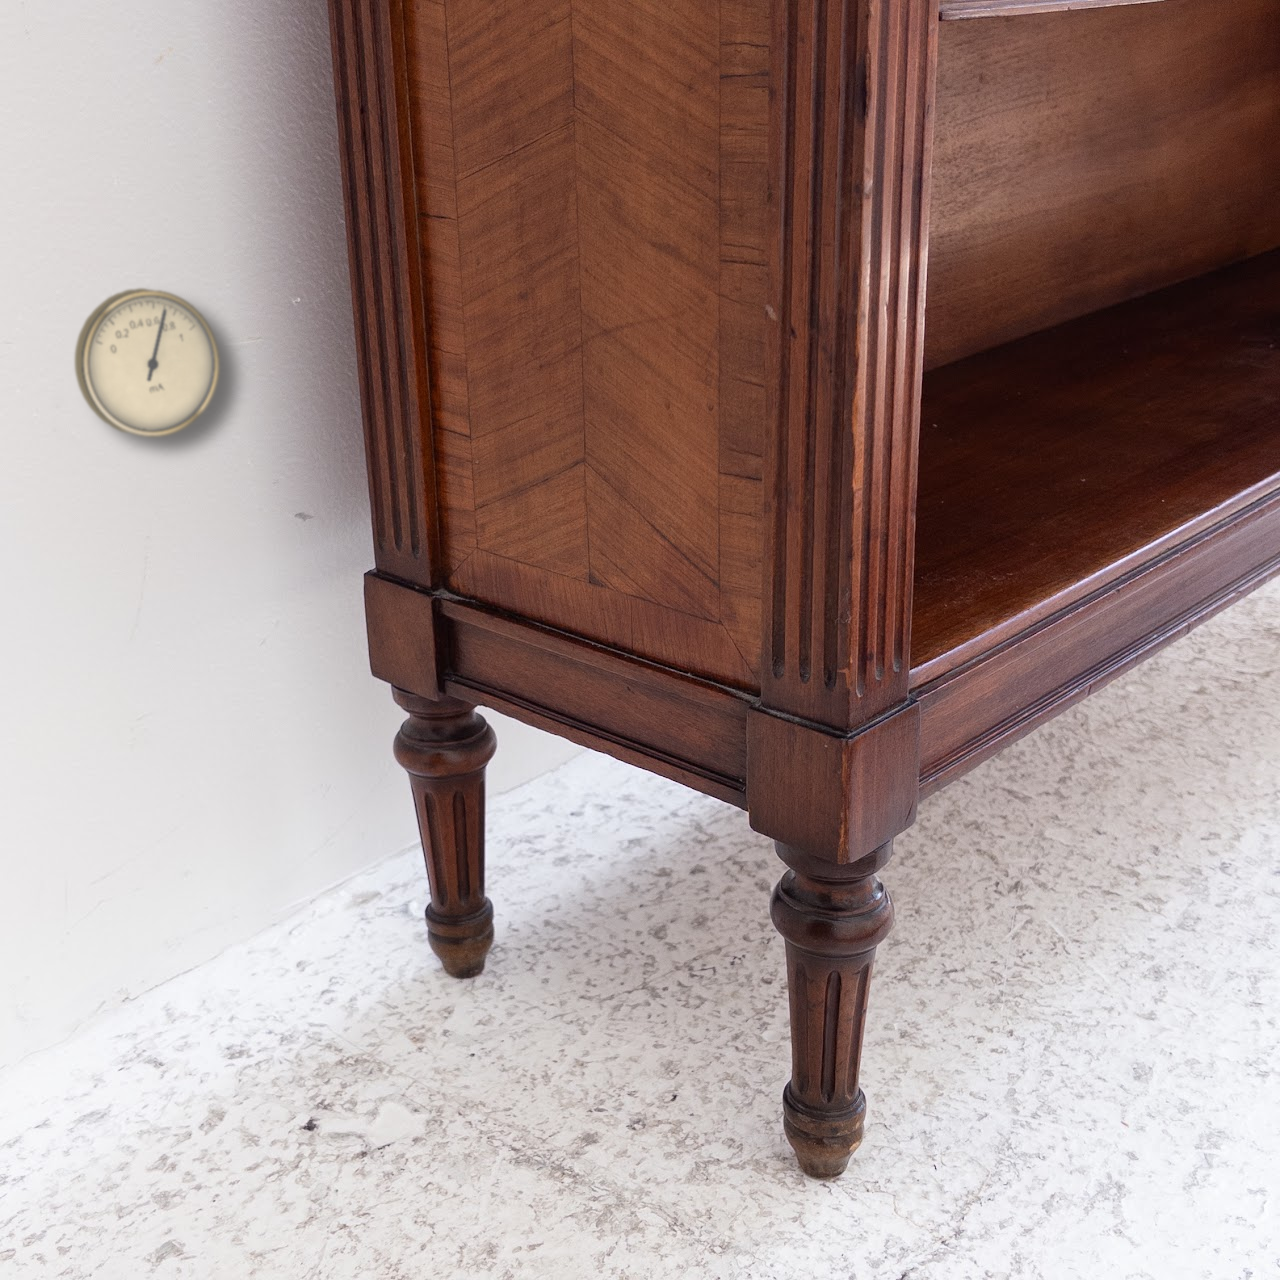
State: 0.7 mA
